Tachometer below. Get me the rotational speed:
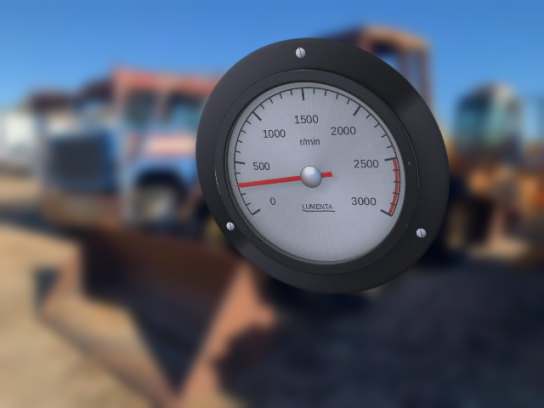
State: 300 rpm
